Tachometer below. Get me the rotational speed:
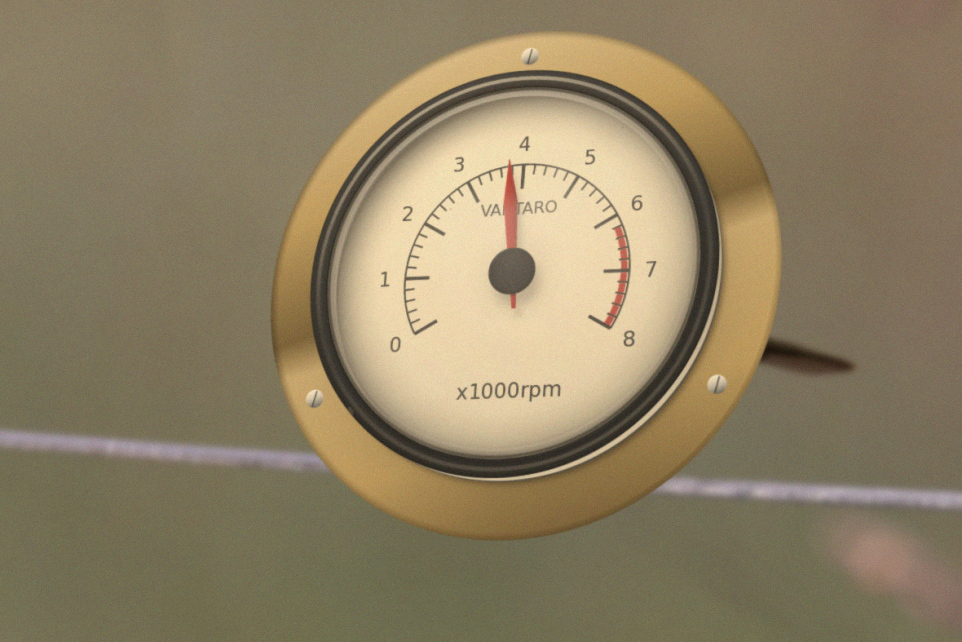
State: 3800 rpm
